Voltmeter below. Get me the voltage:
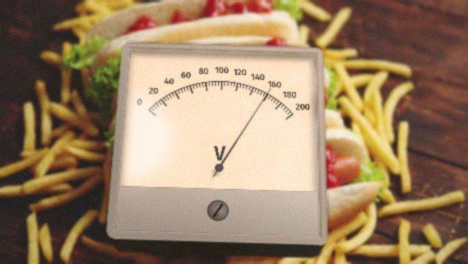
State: 160 V
